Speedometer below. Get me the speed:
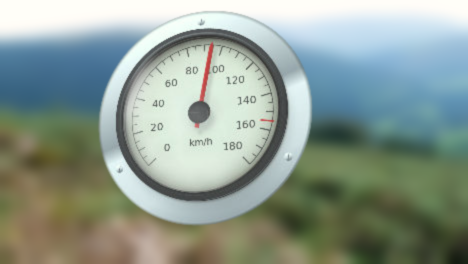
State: 95 km/h
